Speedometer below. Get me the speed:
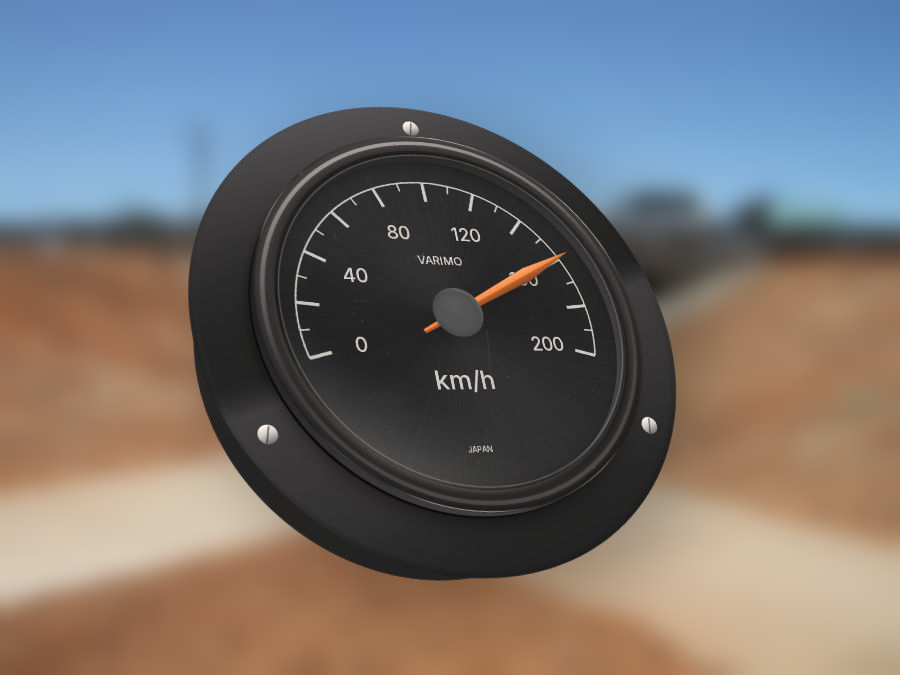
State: 160 km/h
